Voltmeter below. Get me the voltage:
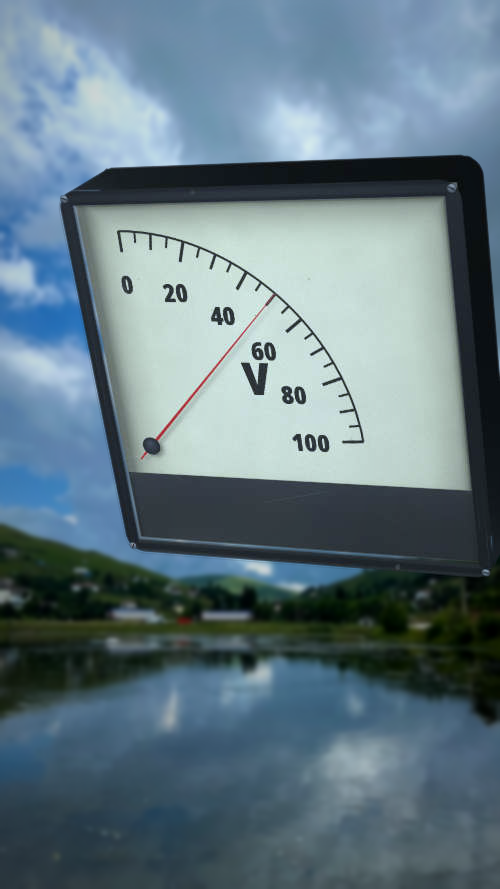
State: 50 V
